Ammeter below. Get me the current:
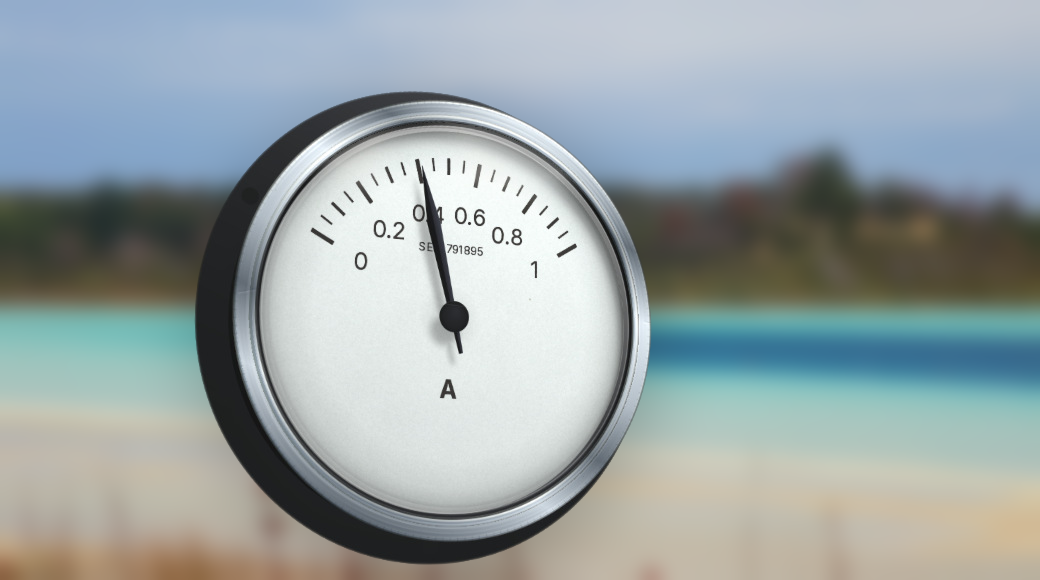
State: 0.4 A
